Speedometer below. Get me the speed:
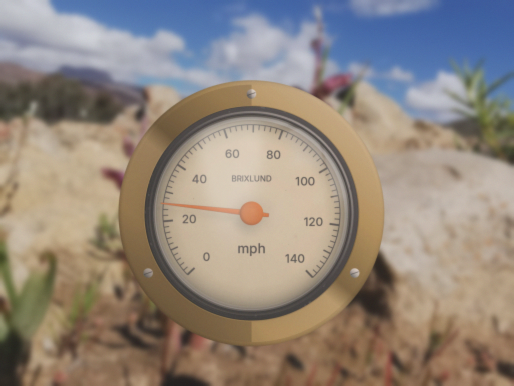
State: 26 mph
